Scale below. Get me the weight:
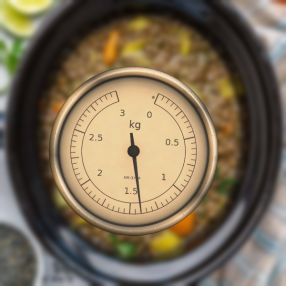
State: 1.4 kg
